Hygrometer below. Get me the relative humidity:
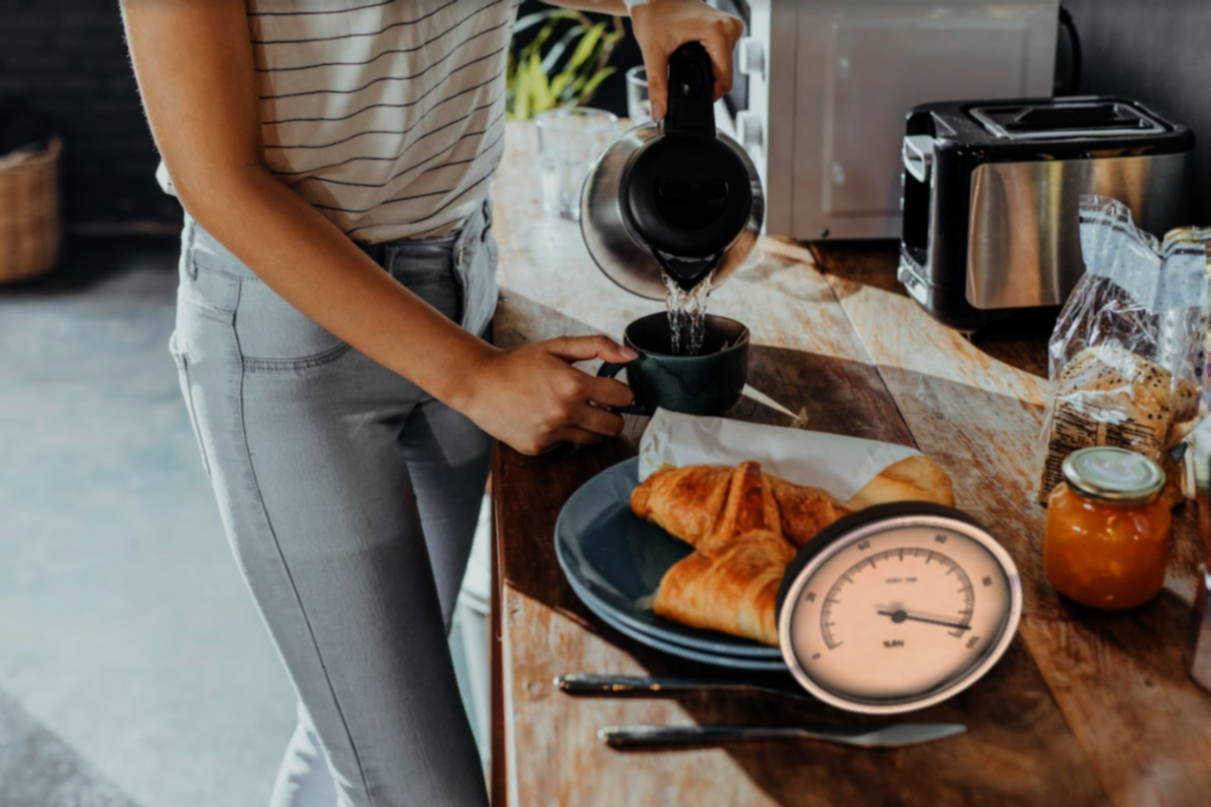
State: 95 %
